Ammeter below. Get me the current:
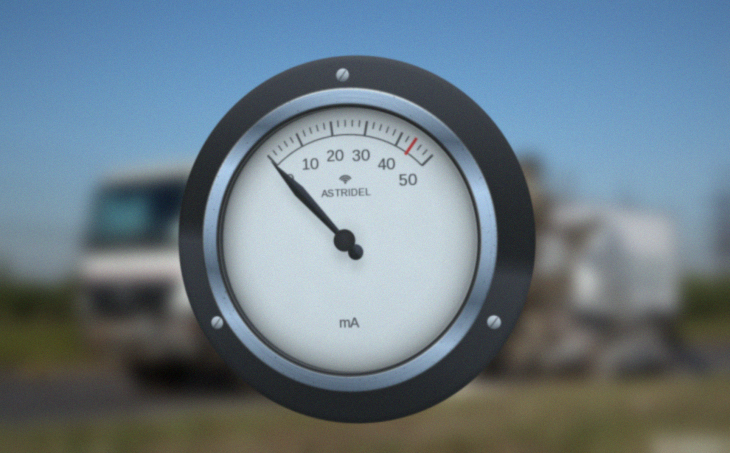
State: 0 mA
